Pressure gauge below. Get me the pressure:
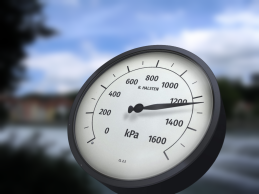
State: 1250 kPa
